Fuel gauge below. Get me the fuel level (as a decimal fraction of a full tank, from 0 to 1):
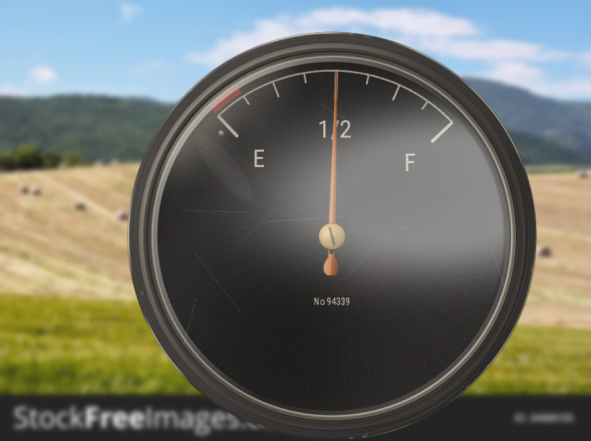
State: 0.5
